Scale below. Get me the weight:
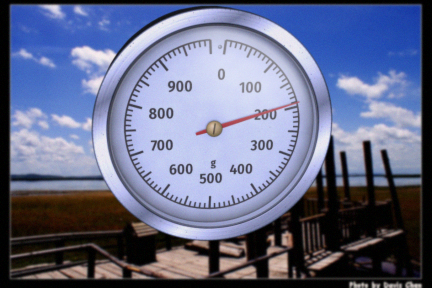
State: 190 g
